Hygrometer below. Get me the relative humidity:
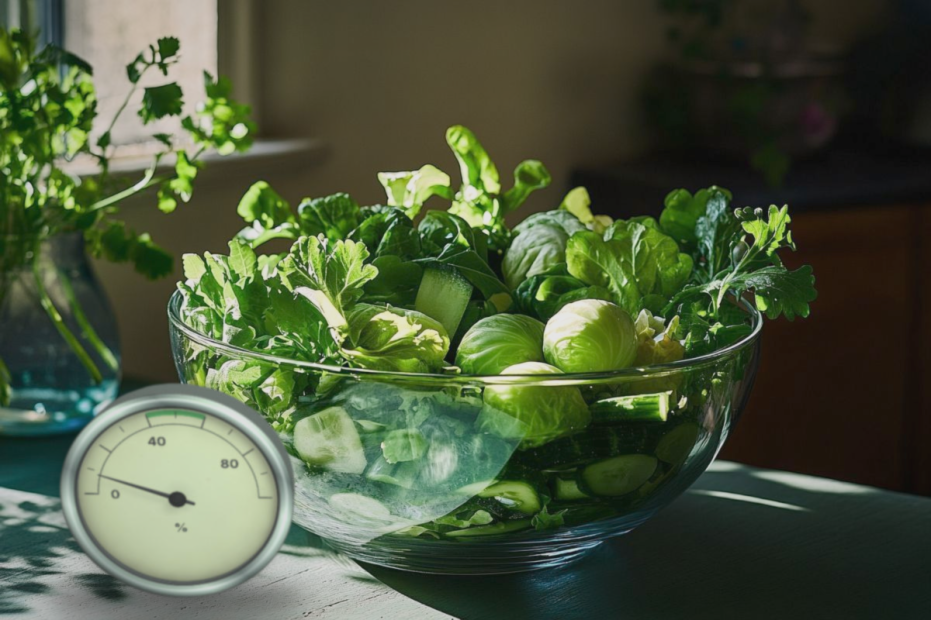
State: 10 %
